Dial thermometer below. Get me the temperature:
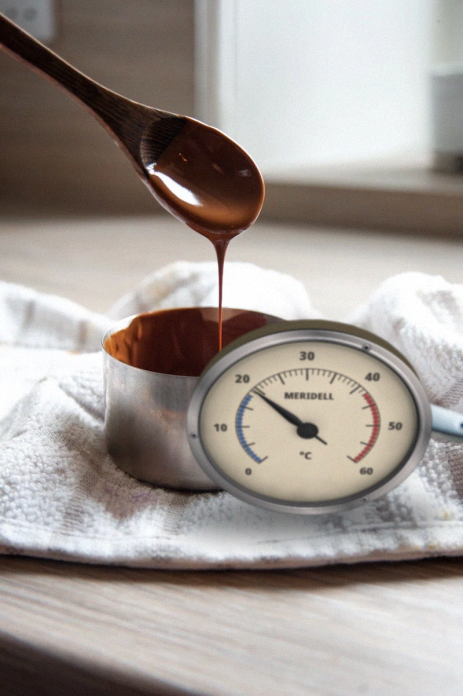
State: 20 °C
